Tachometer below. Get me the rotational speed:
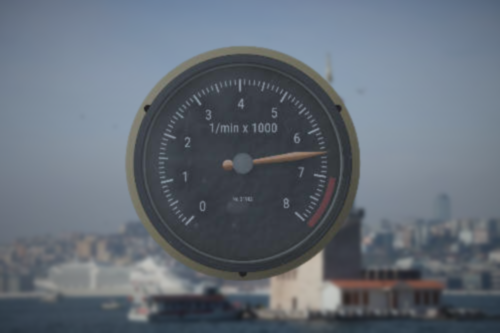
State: 6500 rpm
